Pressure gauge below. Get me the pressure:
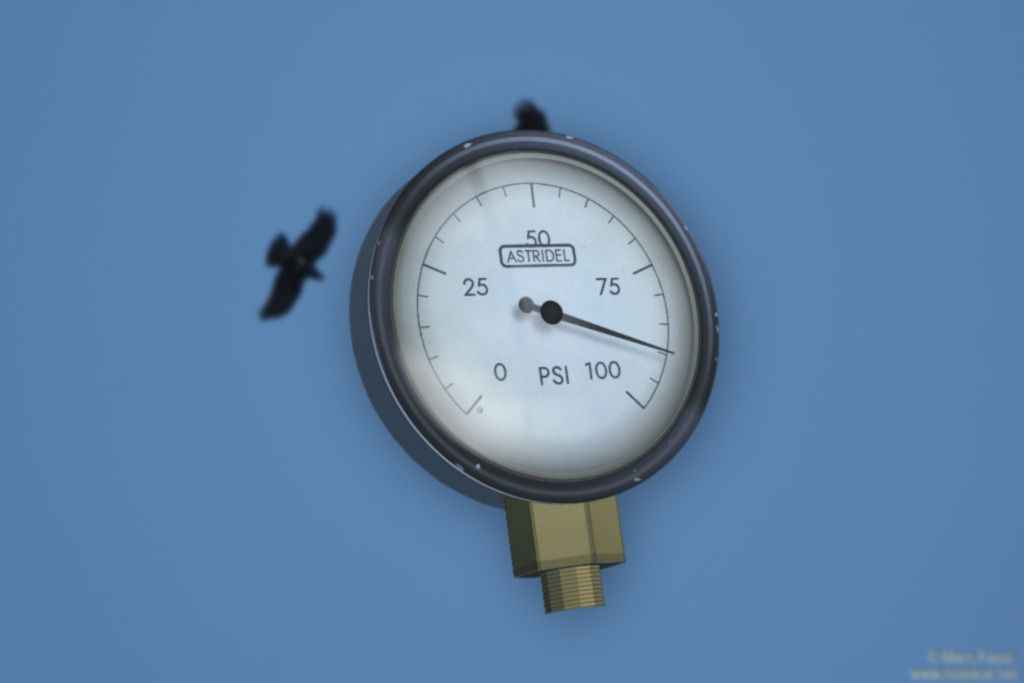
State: 90 psi
